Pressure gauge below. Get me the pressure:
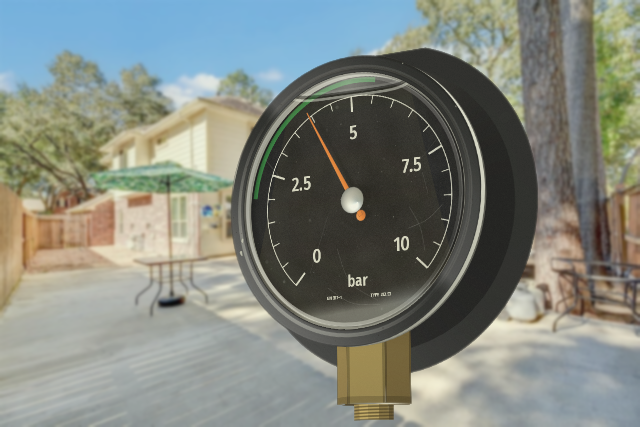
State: 4 bar
